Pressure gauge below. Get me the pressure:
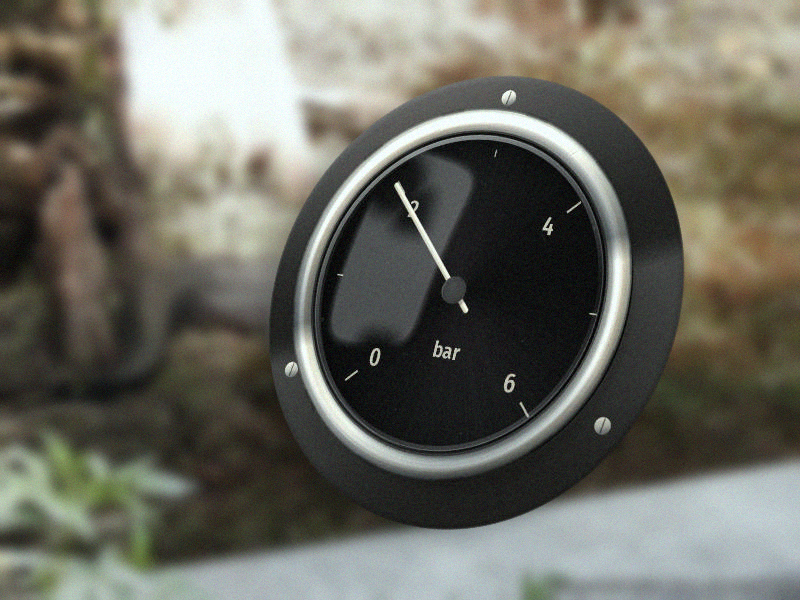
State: 2 bar
